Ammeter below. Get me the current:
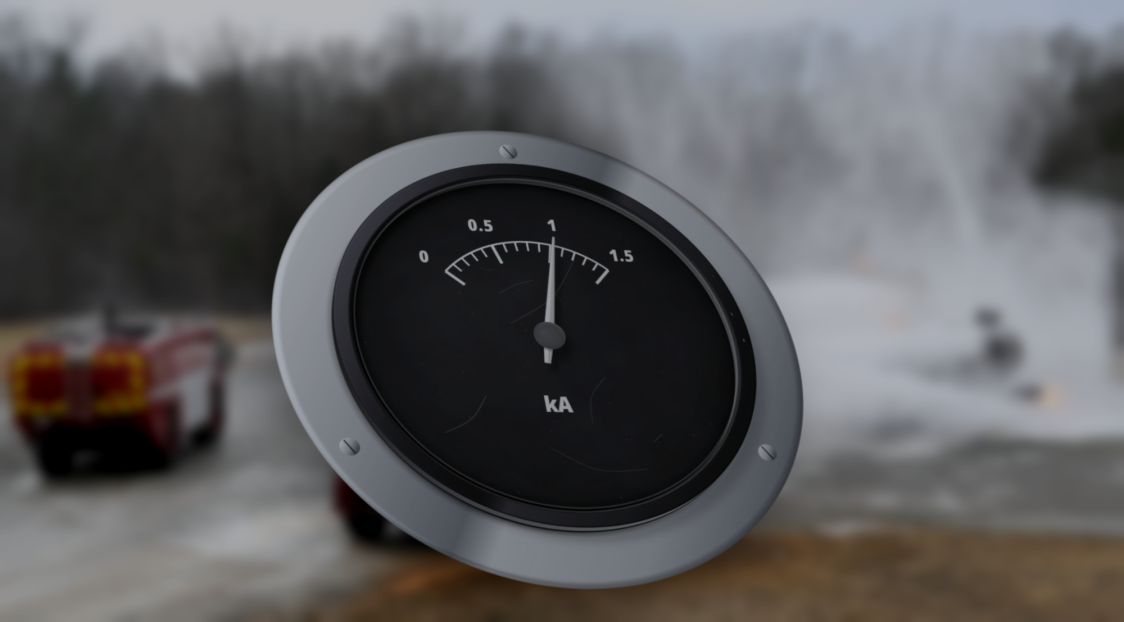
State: 1 kA
